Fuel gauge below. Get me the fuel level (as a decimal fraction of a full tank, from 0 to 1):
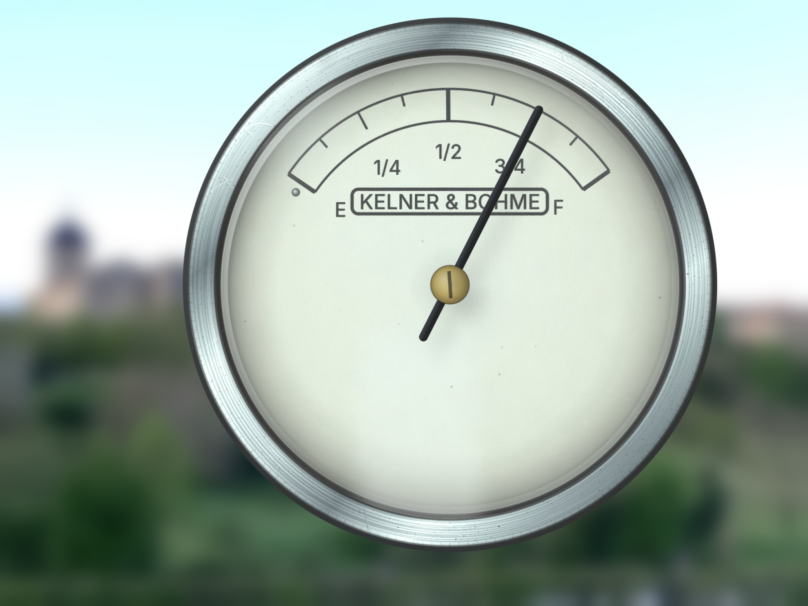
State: 0.75
